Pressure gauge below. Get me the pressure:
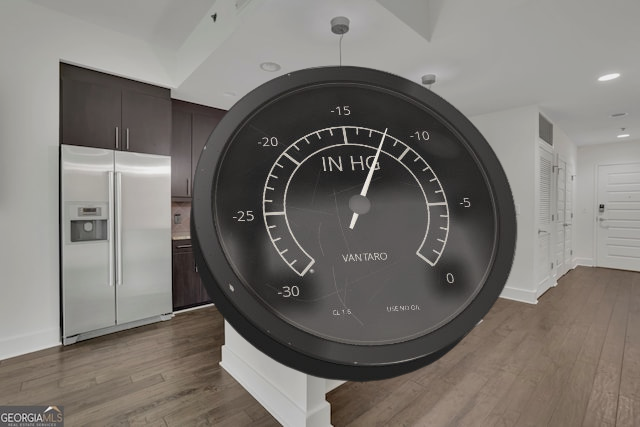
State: -12 inHg
